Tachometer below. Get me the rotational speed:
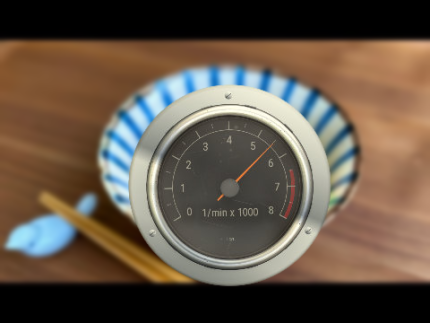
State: 5500 rpm
